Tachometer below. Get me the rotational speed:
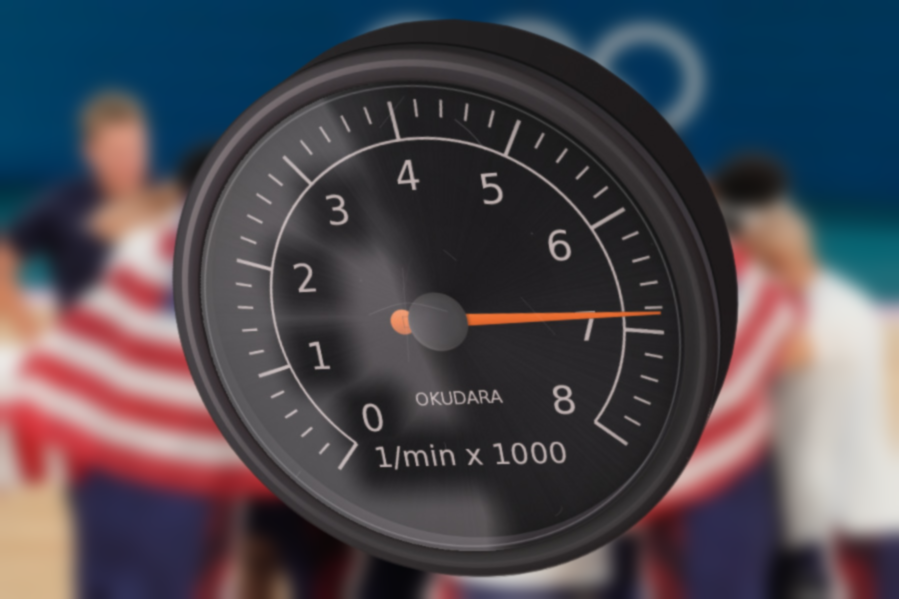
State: 6800 rpm
